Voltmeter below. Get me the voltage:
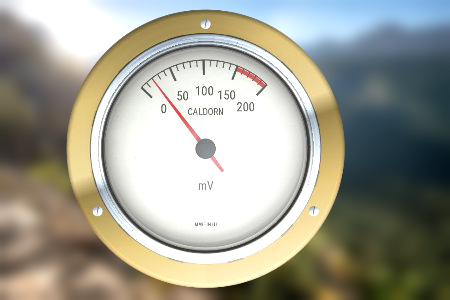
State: 20 mV
